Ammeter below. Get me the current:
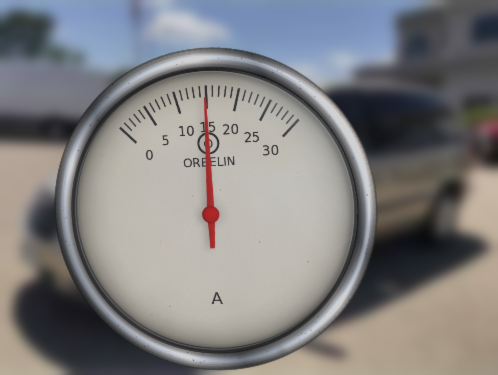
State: 15 A
